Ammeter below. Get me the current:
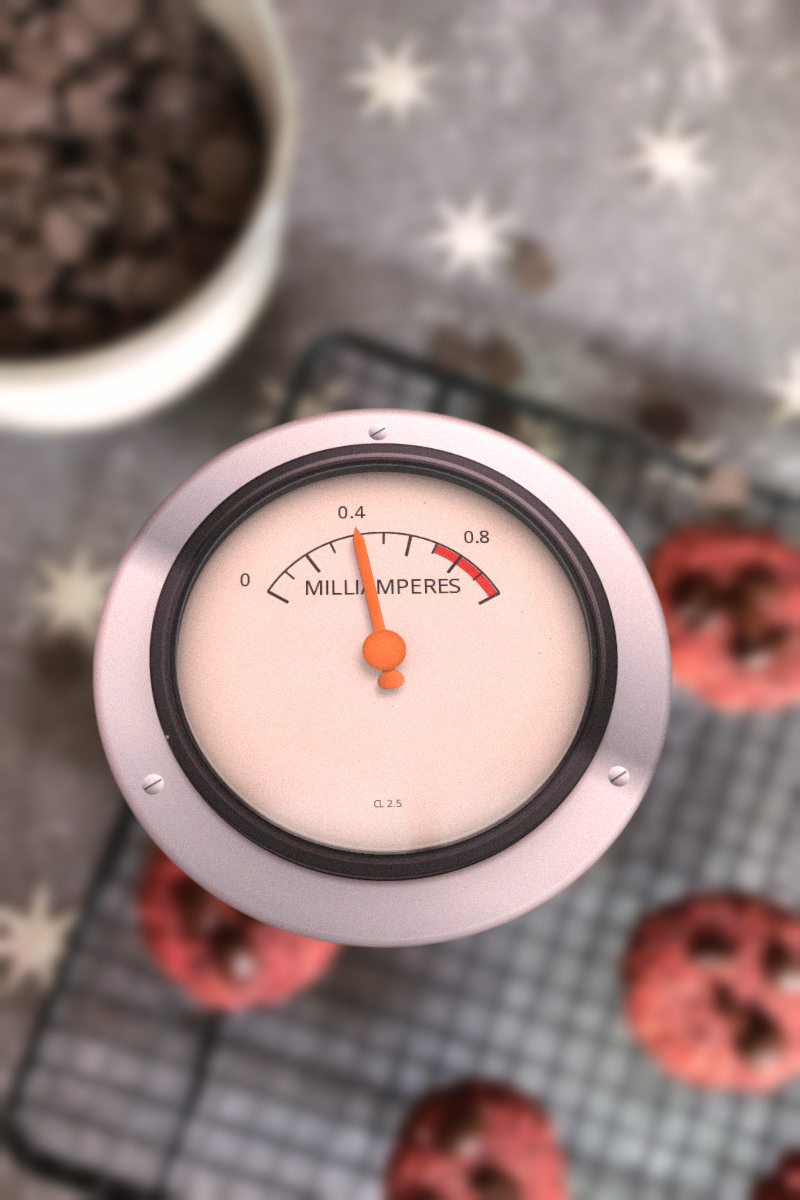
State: 0.4 mA
